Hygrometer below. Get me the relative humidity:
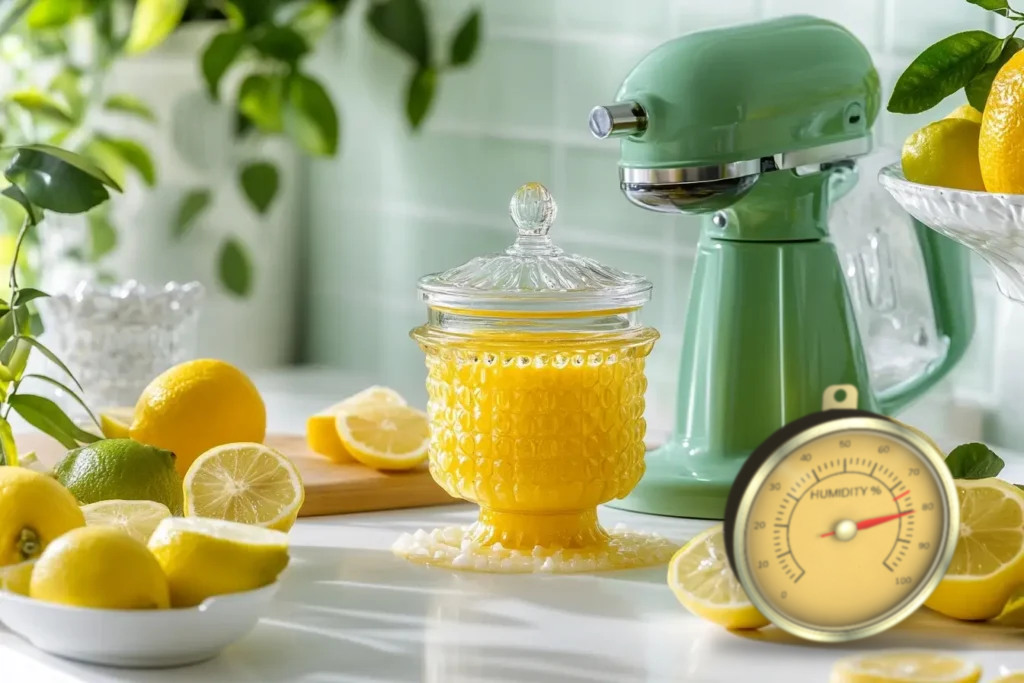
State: 80 %
